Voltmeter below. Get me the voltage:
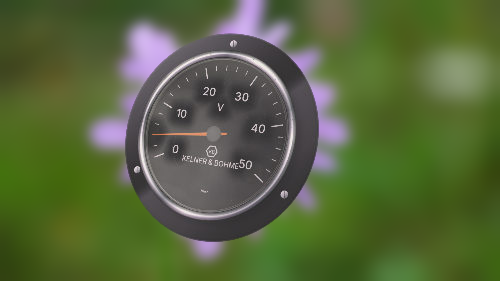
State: 4 V
